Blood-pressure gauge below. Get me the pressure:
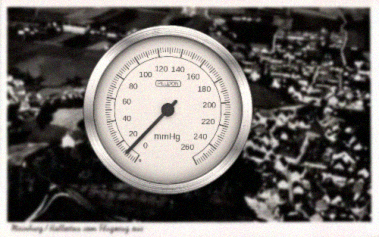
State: 10 mmHg
